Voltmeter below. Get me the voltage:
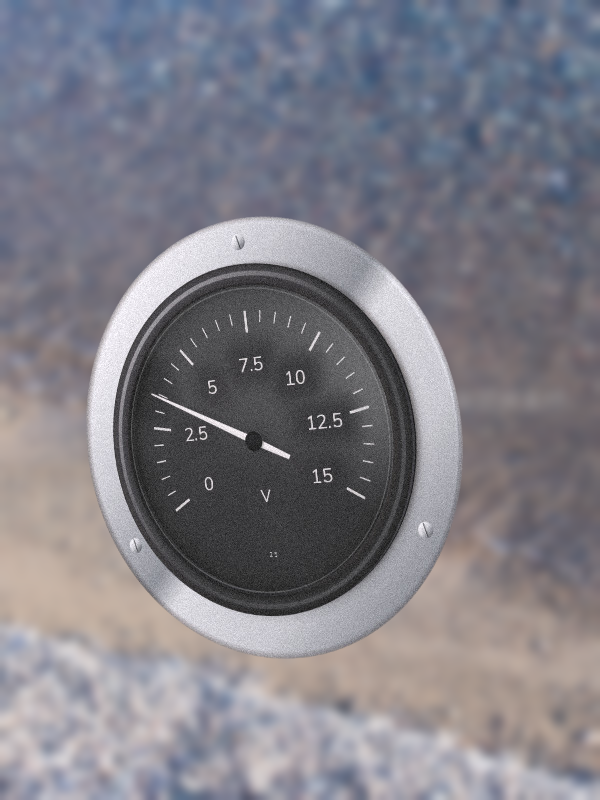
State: 3.5 V
